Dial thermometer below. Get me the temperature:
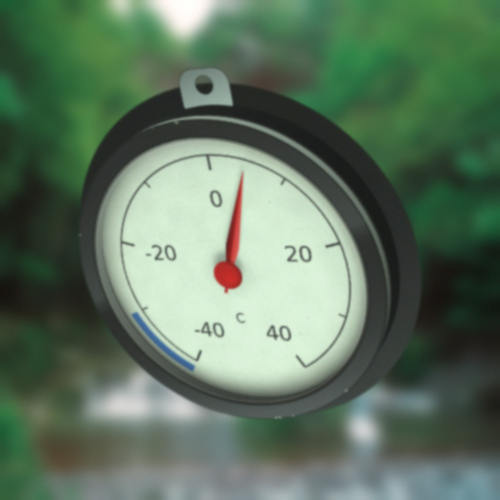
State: 5 °C
